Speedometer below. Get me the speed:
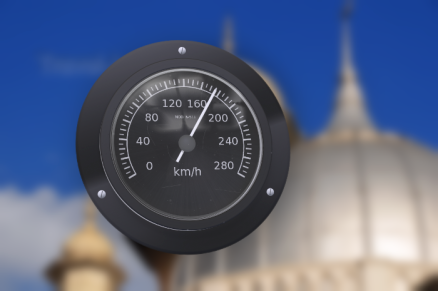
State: 175 km/h
